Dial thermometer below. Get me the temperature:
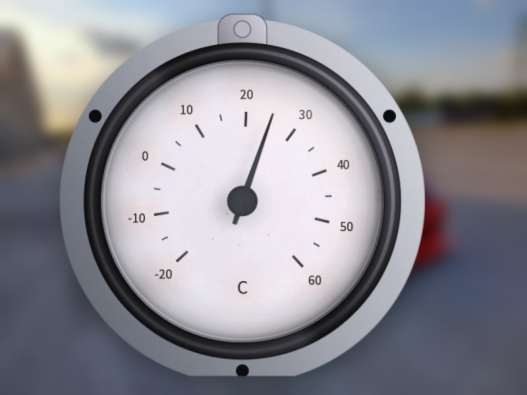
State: 25 °C
